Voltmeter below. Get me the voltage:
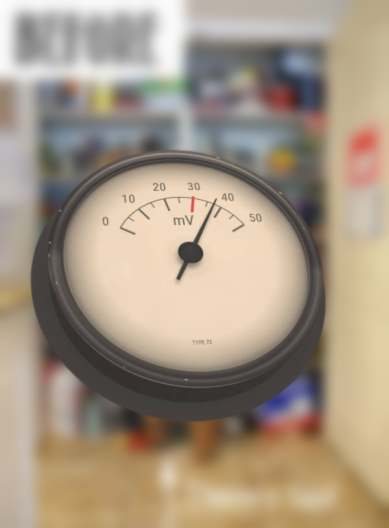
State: 37.5 mV
